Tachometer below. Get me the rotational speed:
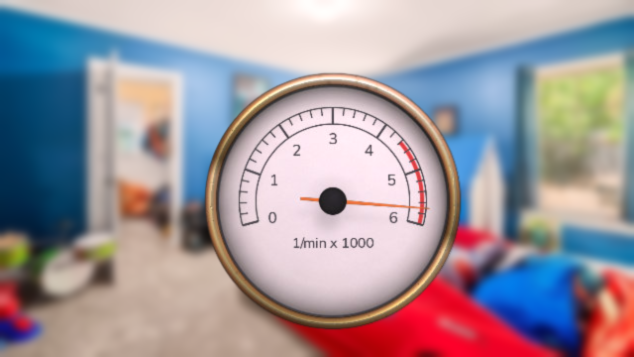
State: 5700 rpm
